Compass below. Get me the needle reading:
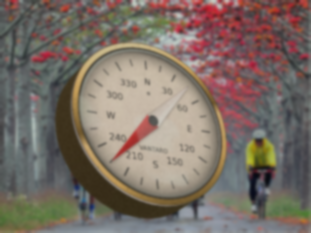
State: 225 °
